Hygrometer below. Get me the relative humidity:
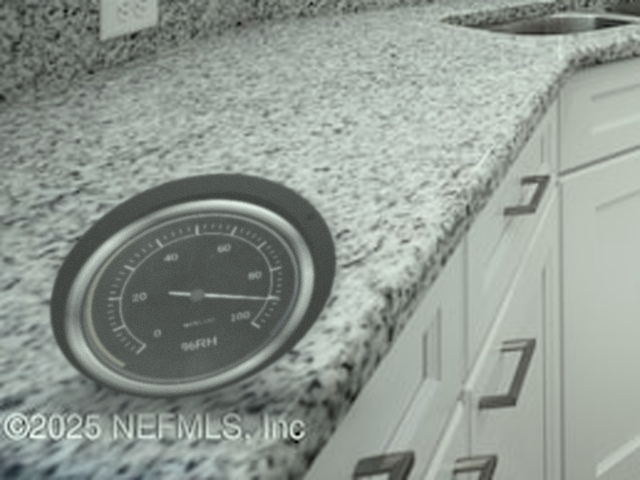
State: 90 %
